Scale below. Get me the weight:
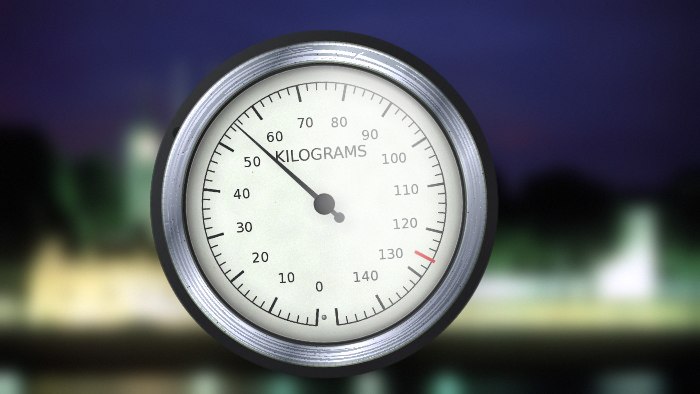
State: 55 kg
